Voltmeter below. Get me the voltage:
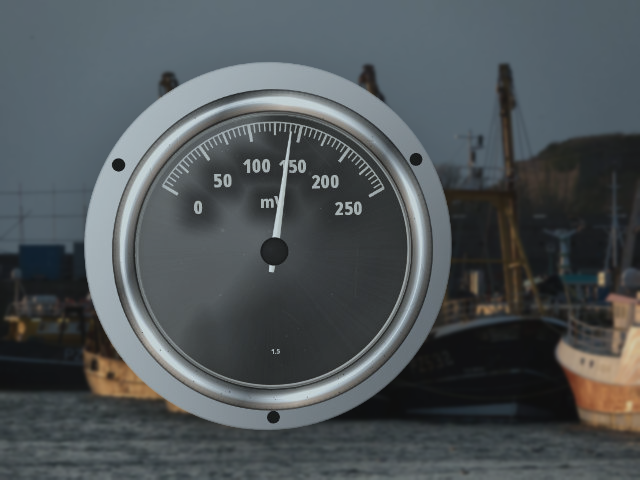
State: 140 mV
